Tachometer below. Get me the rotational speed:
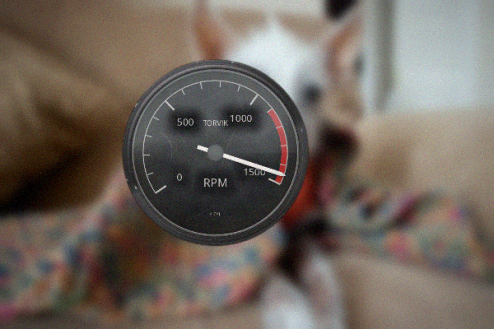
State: 1450 rpm
